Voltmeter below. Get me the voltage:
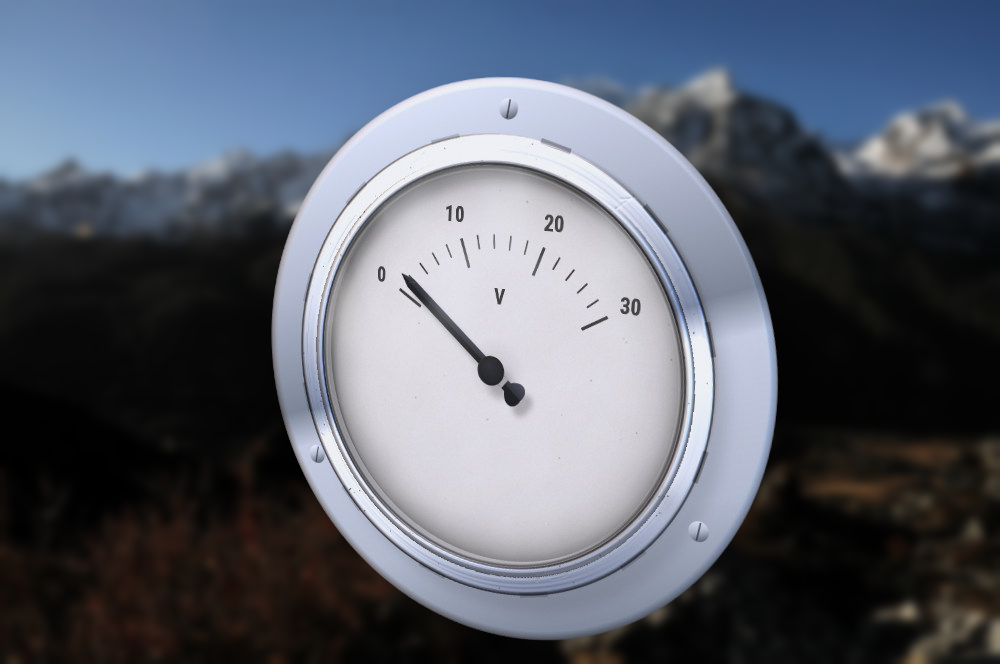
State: 2 V
